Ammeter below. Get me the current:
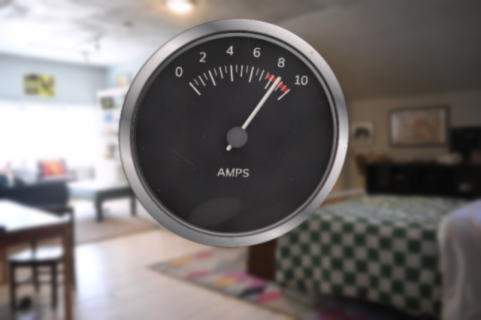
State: 8.5 A
